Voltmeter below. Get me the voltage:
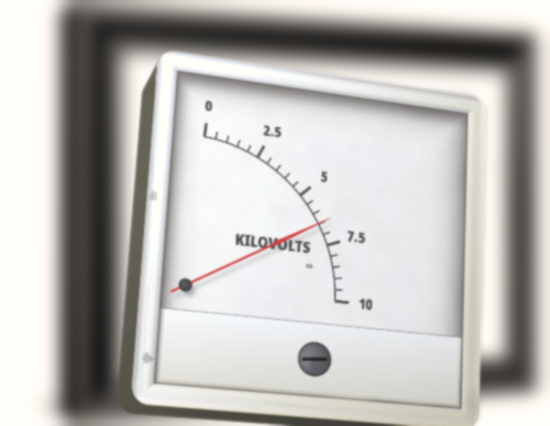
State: 6.5 kV
